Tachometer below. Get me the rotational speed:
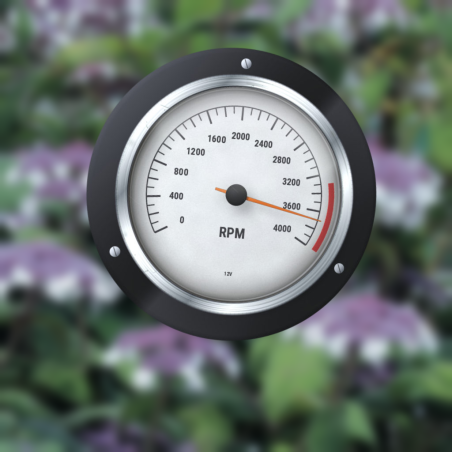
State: 3700 rpm
